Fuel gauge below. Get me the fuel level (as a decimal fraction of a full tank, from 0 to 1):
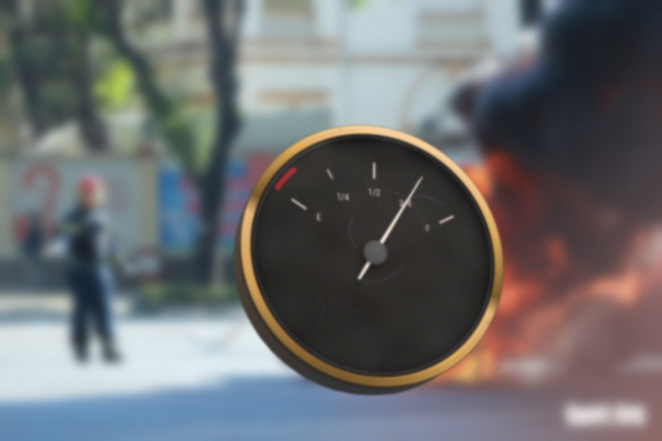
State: 0.75
